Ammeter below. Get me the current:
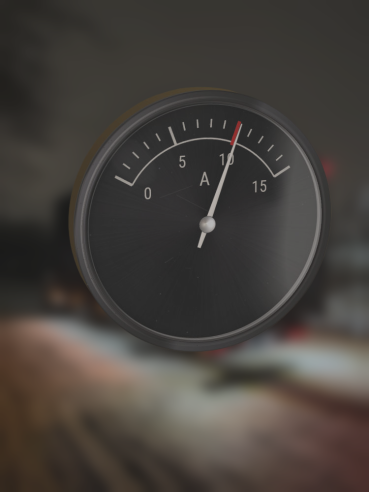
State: 10 A
